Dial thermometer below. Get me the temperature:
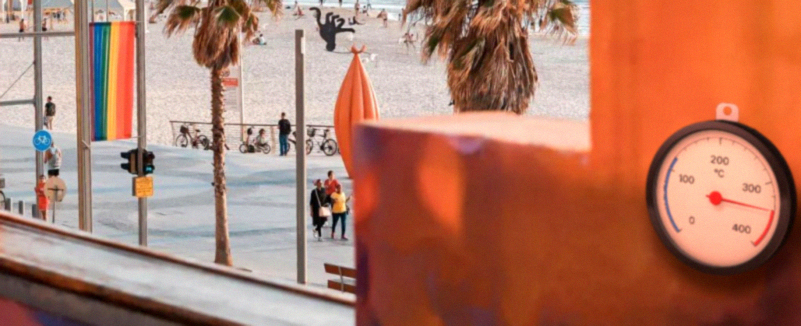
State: 340 °C
